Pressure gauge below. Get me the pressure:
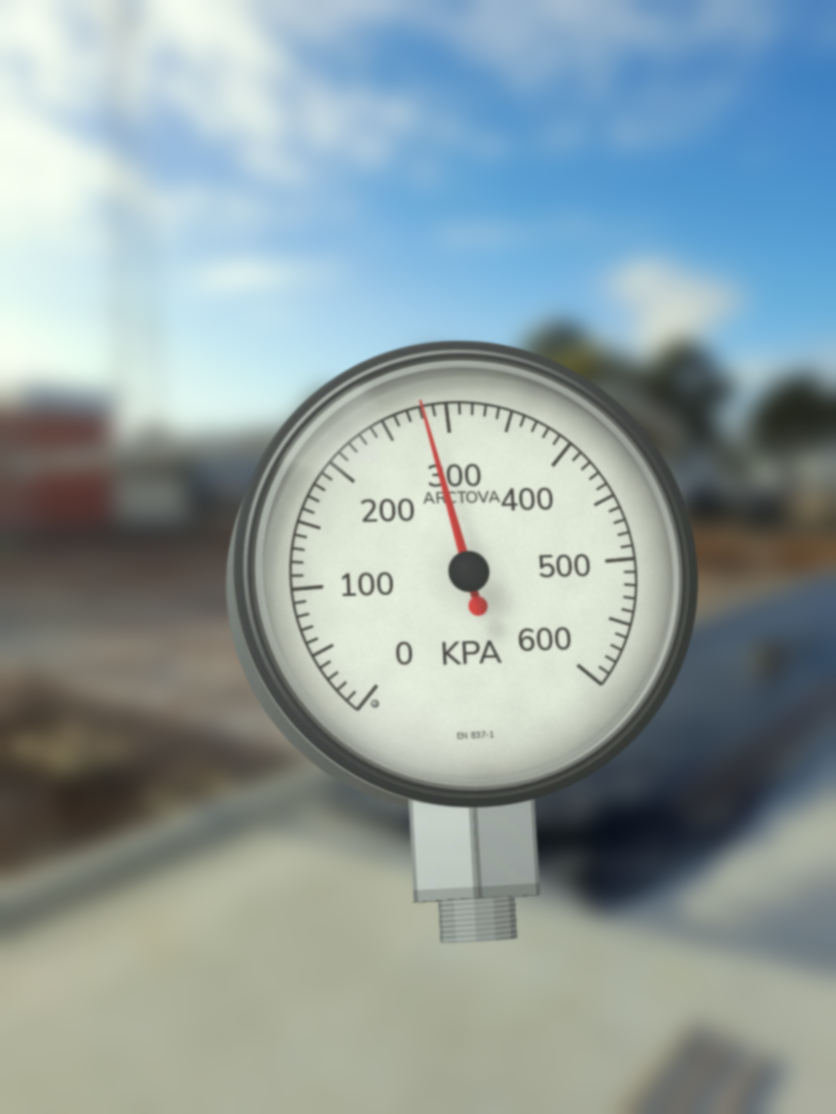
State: 280 kPa
